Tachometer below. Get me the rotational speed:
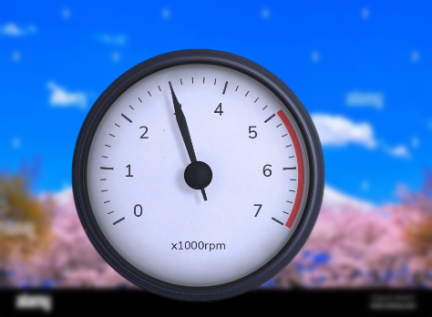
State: 3000 rpm
